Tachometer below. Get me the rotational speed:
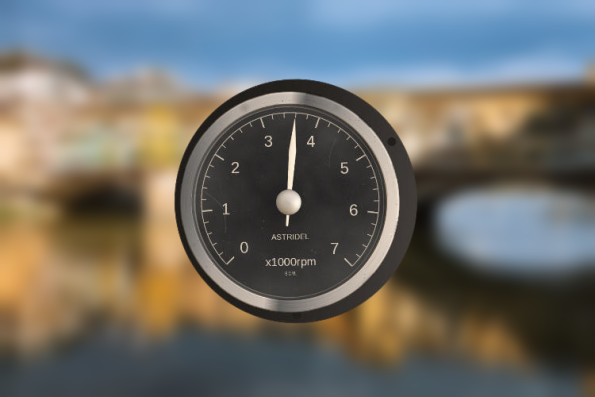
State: 3600 rpm
